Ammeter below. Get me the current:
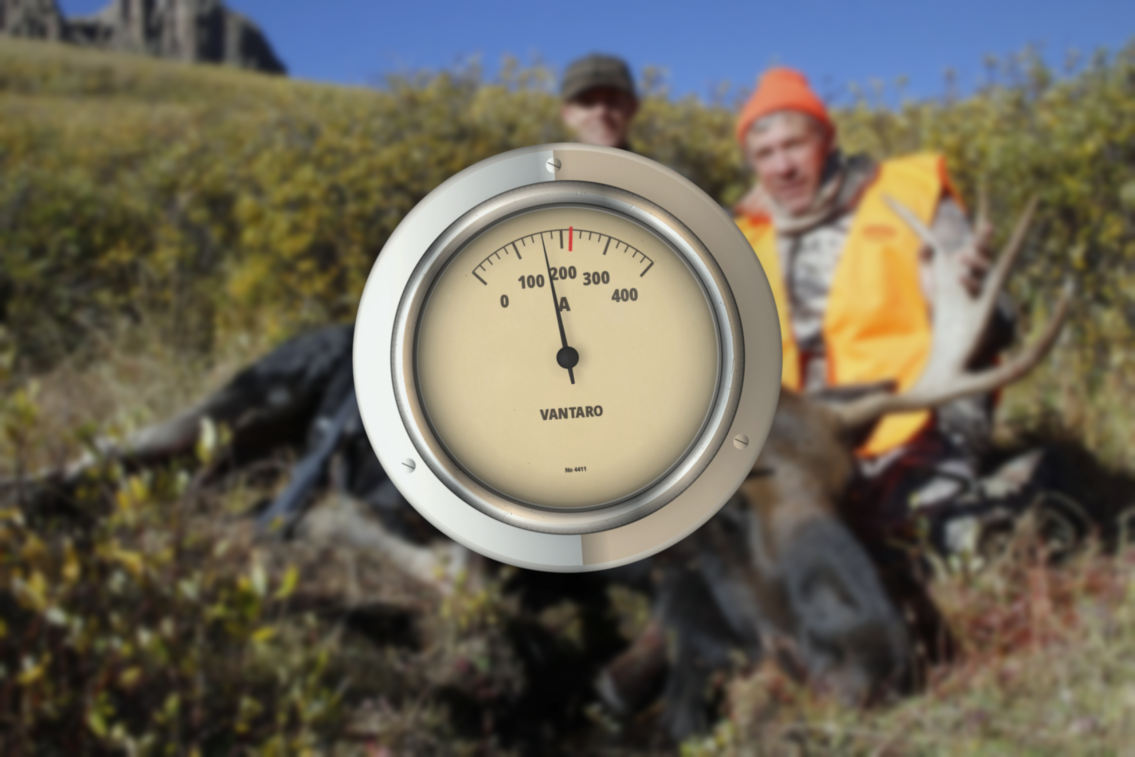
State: 160 A
